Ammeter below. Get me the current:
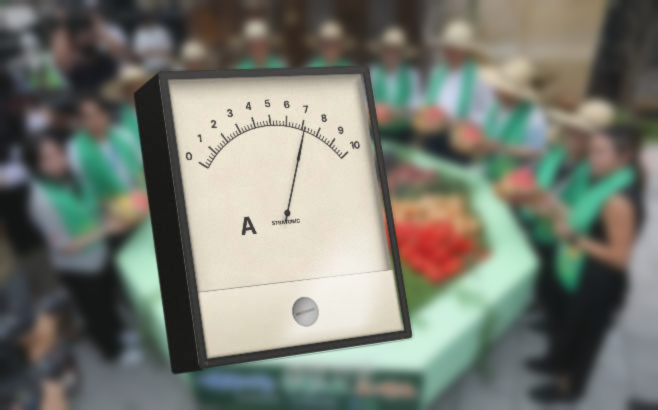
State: 7 A
